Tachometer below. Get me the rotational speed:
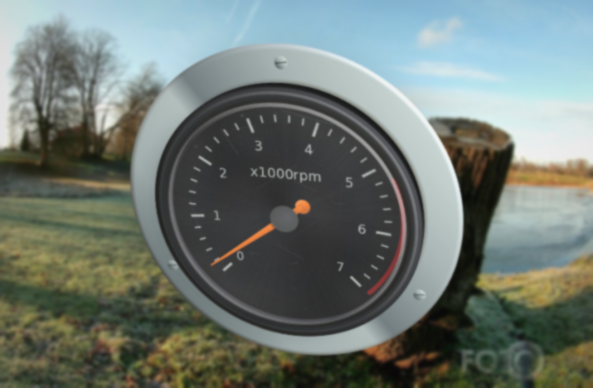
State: 200 rpm
